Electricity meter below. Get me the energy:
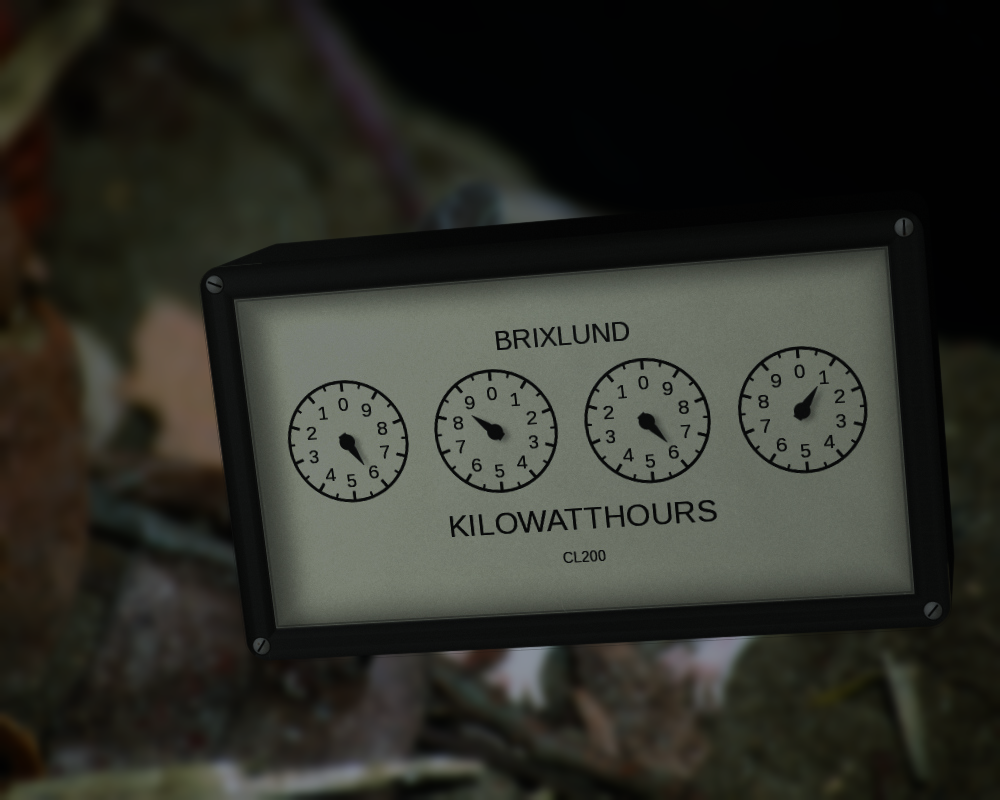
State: 5861 kWh
